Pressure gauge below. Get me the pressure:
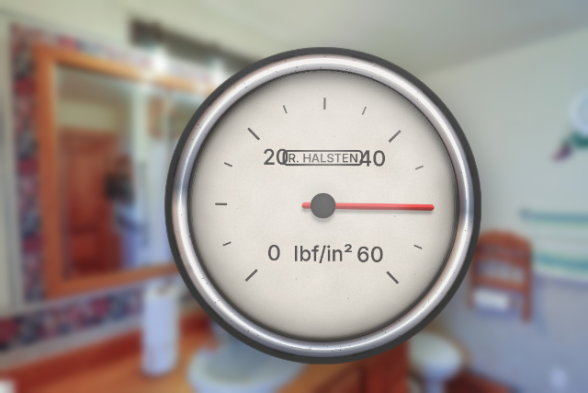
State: 50 psi
